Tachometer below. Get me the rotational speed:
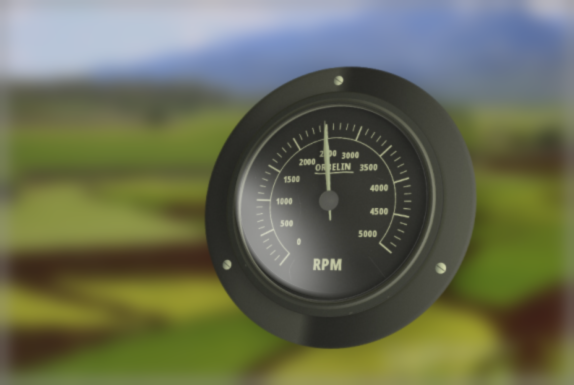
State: 2500 rpm
